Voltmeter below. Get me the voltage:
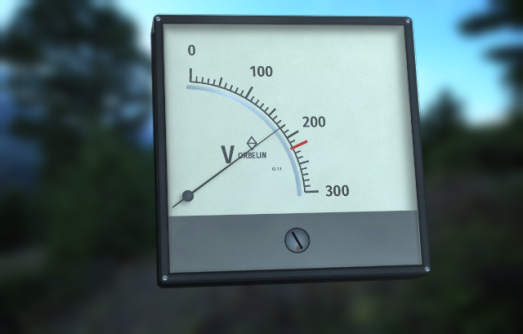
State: 180 V
